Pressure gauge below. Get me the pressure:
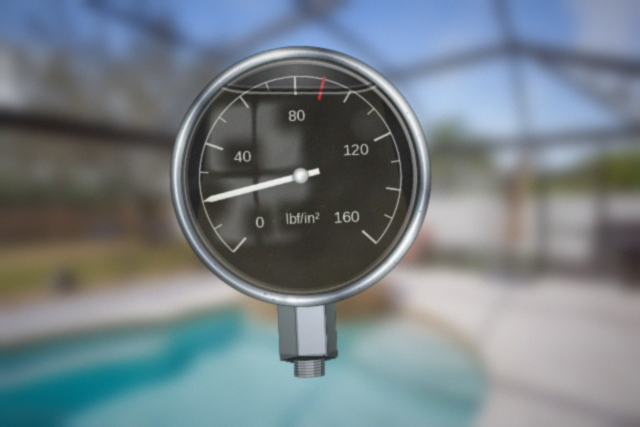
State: 20 psi
